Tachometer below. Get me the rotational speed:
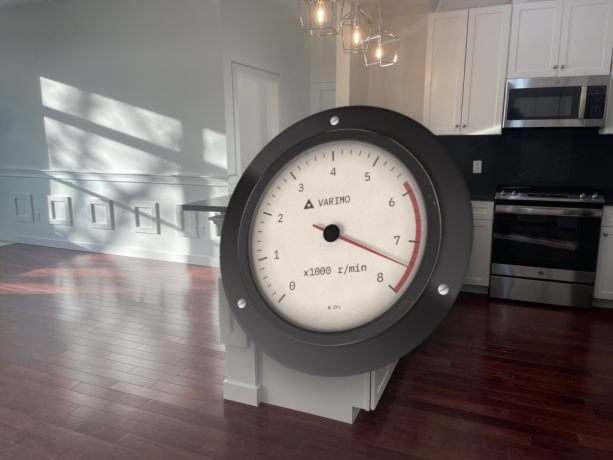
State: 7500 rpm
